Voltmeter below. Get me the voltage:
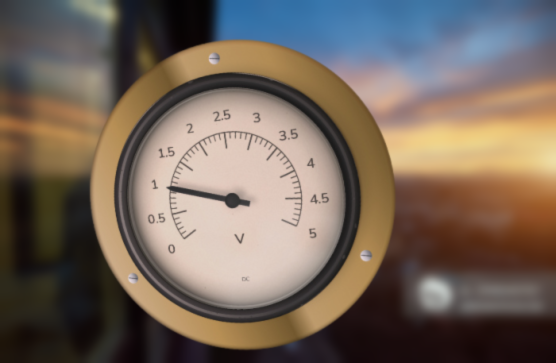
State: 1 V
